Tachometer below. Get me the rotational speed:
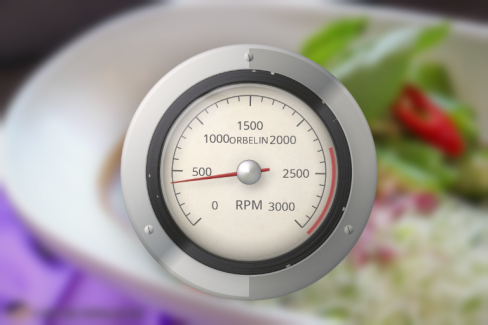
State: 400 rpm
